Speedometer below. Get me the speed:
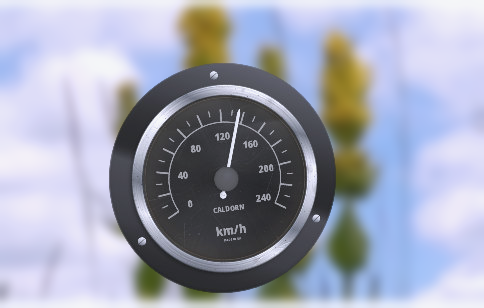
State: 135 km/h
